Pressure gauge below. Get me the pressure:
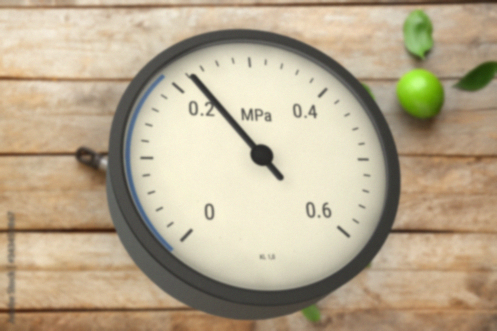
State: 0.22 MPa
